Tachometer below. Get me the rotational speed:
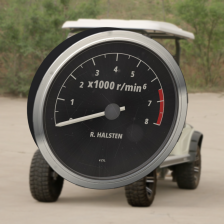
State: 0 rpm
